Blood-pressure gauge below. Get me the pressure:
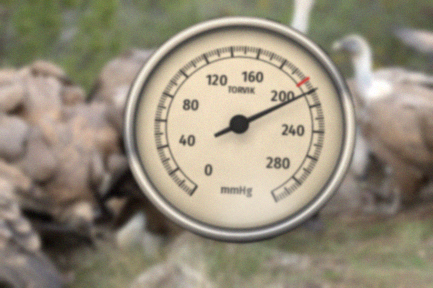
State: 210 mmHg
